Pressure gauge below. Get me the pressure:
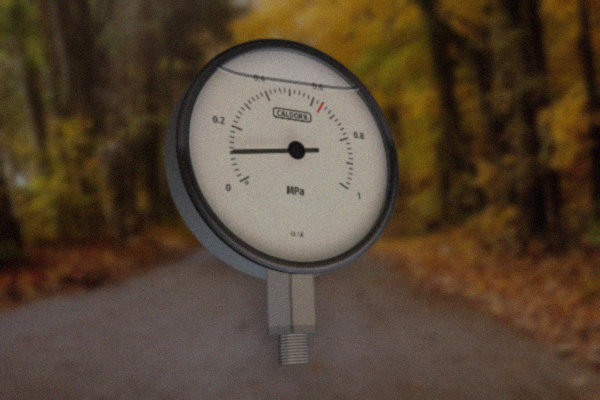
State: 0.1 MPa
